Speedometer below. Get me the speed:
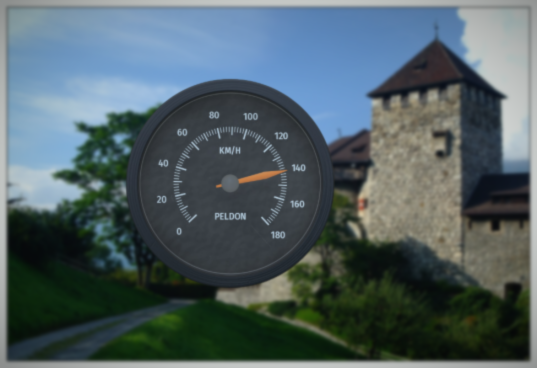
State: 140 km/h
